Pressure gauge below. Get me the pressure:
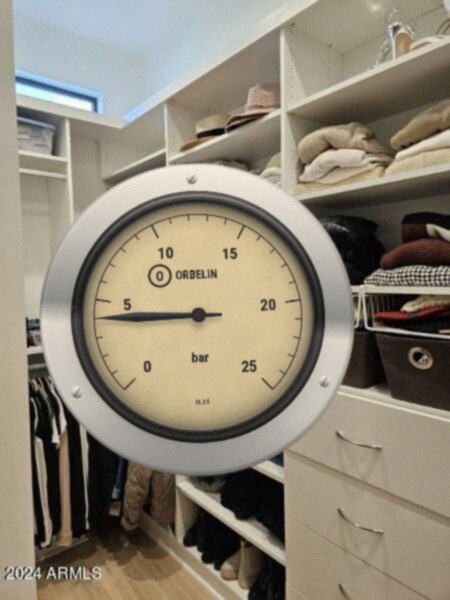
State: 4 bar
